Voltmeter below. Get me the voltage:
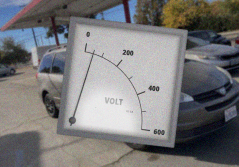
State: 50 V
